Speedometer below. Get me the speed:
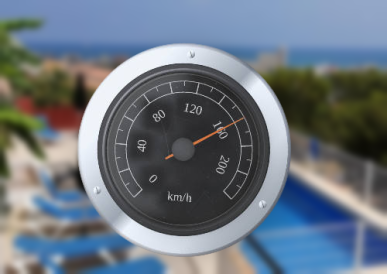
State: 160 km/h
